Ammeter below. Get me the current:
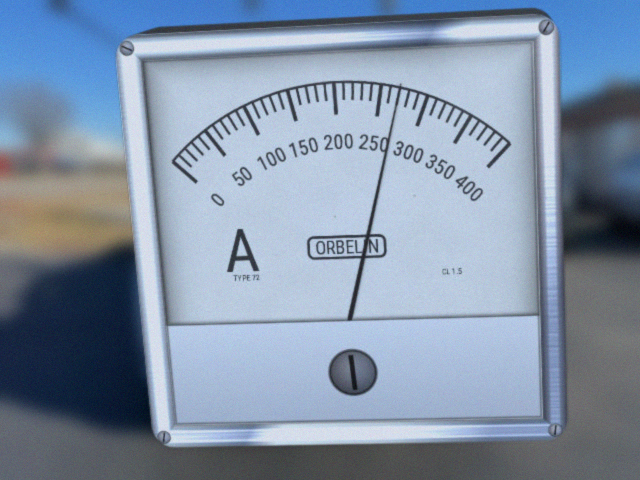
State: 270 A
